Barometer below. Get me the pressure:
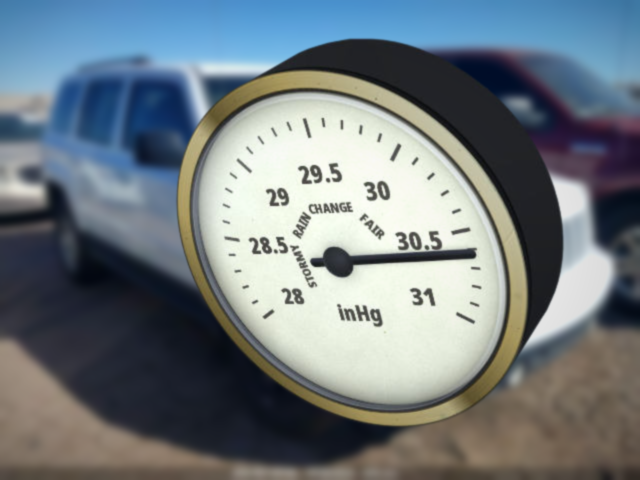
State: 30.6 inHg
